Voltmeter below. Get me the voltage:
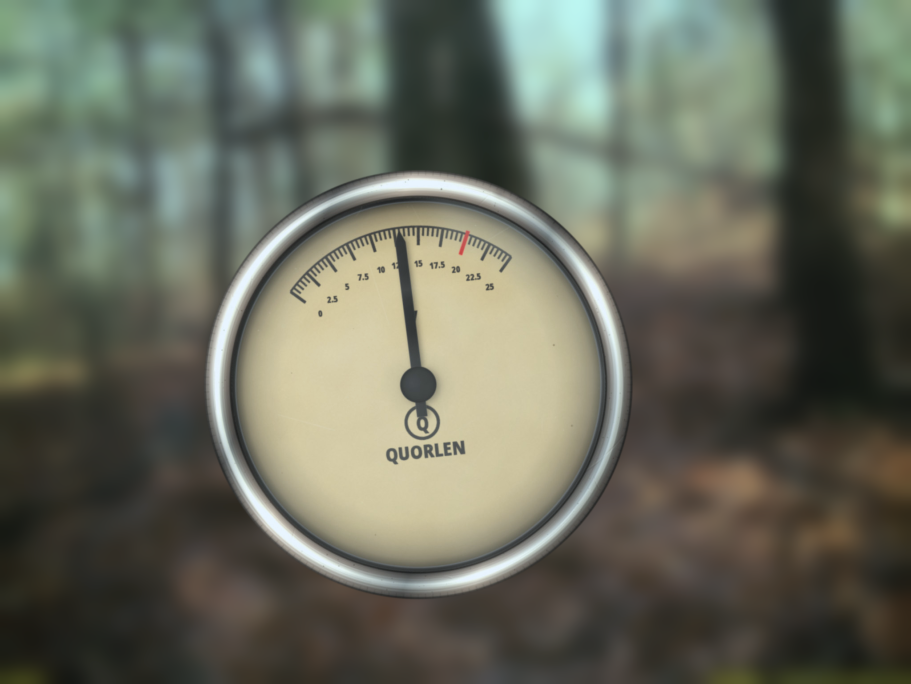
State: 13 V
